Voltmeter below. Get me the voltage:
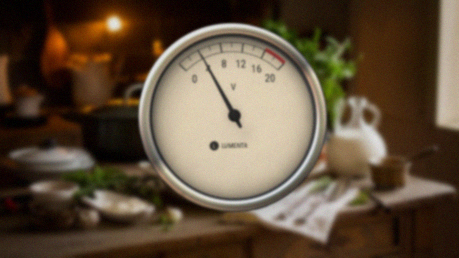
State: 4 V
